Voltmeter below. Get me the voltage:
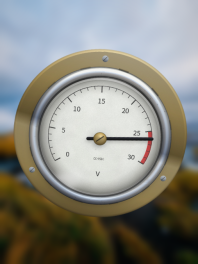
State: 26 V
